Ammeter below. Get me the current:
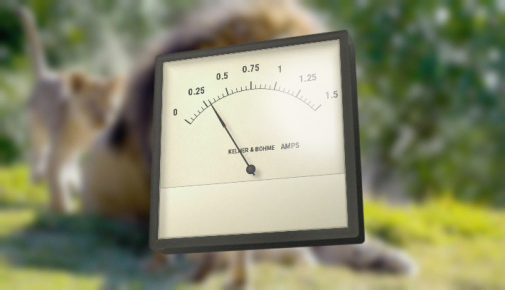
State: 0.3 A
